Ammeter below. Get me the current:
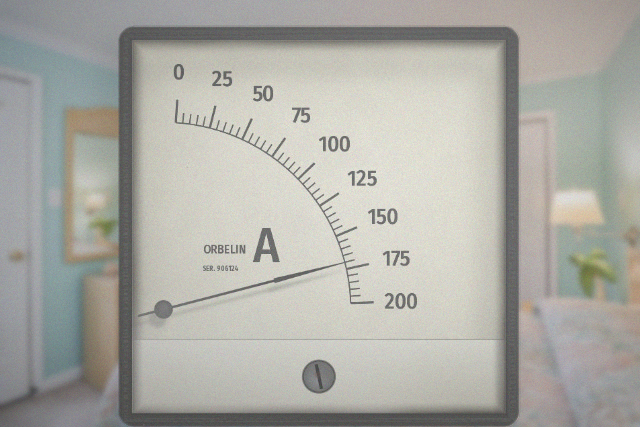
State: 170 A
